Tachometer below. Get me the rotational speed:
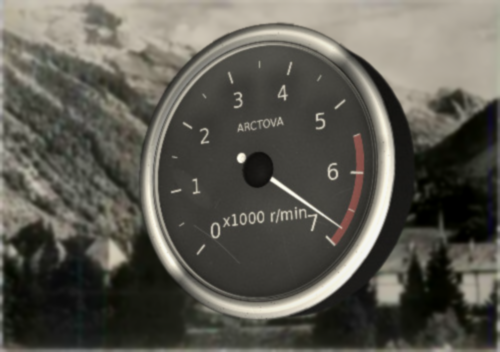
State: 6750 rpm
